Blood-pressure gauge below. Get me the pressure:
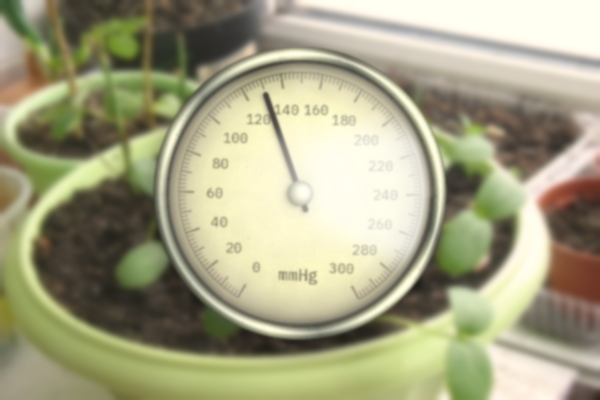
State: 130 mmHg
